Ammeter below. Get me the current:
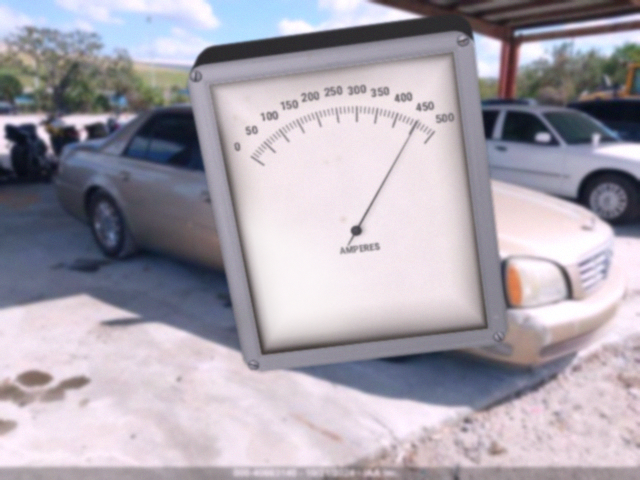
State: 450 A
